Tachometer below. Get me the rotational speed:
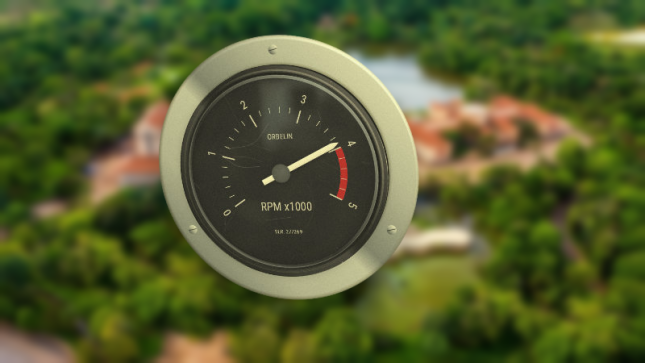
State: 3900 rpm
